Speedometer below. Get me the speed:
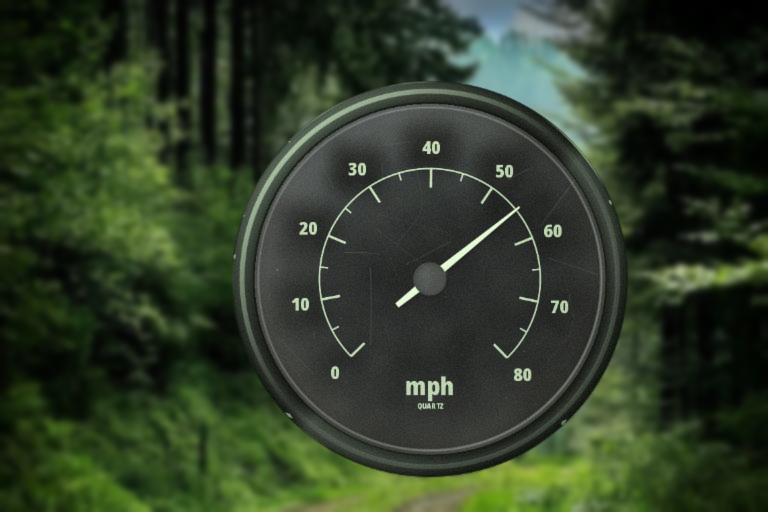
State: 55 mph
